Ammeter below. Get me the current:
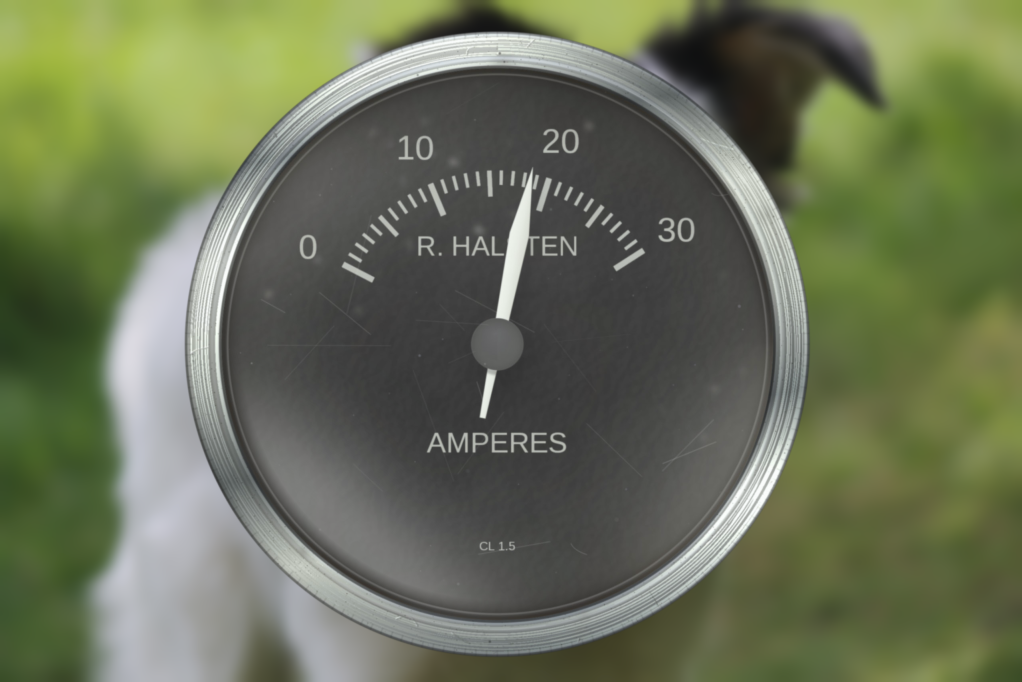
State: 18.5 A
